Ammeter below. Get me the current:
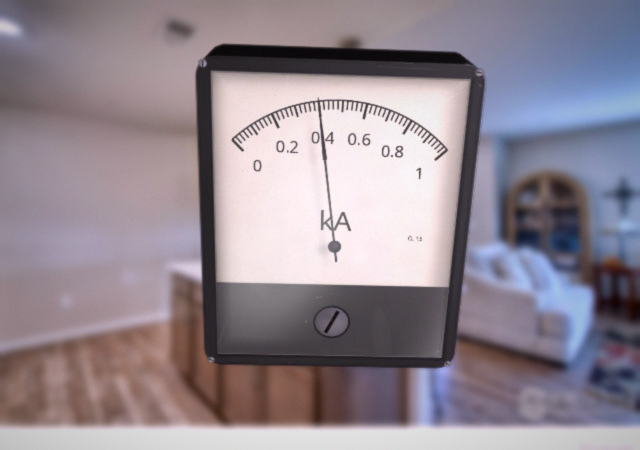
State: 0.4 kA
